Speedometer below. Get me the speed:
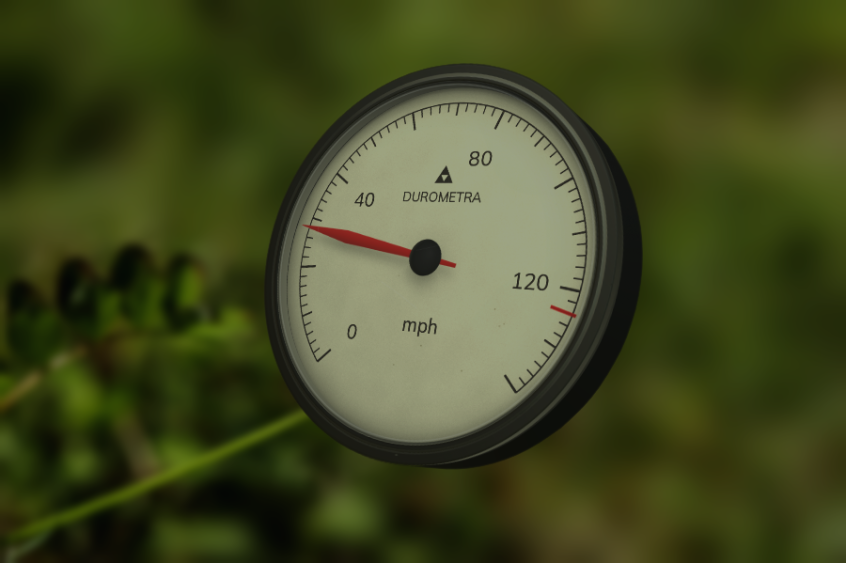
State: 28 mph
